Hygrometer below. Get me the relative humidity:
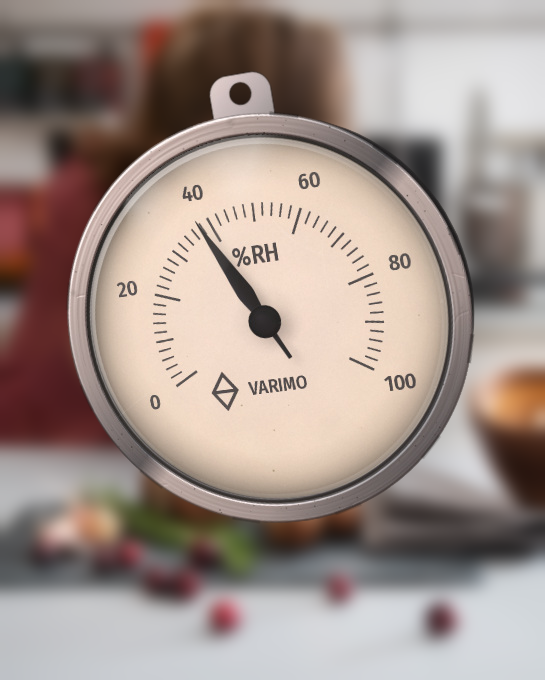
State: 38 %
